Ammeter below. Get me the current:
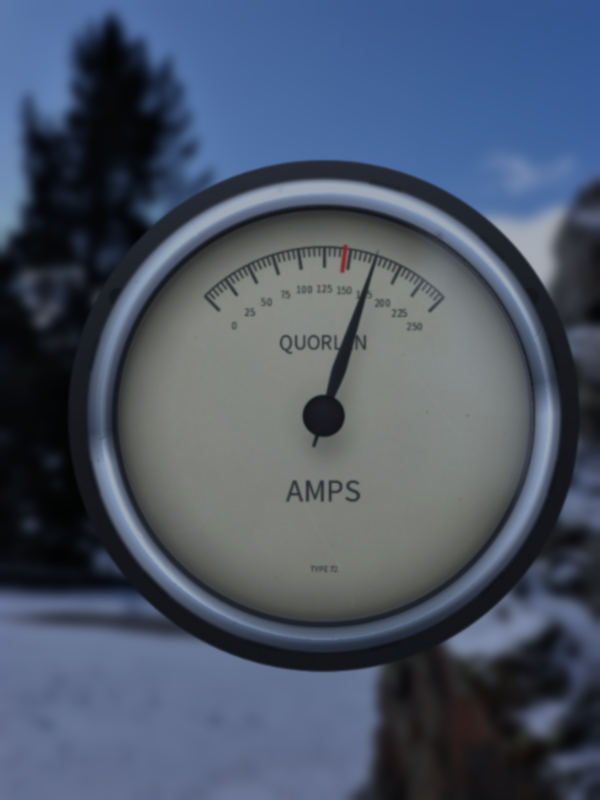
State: 175 A
